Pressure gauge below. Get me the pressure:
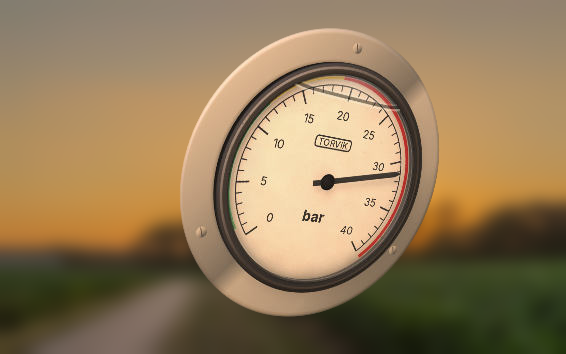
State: 31 bar
